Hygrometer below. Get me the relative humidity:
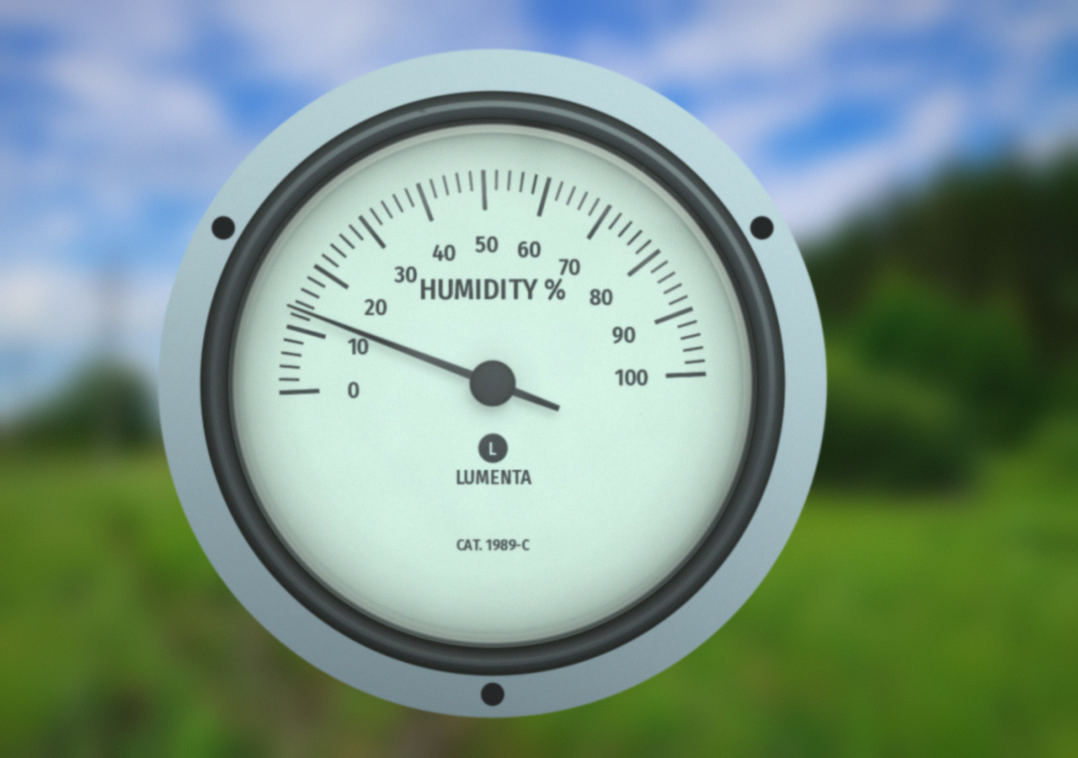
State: 13 %
